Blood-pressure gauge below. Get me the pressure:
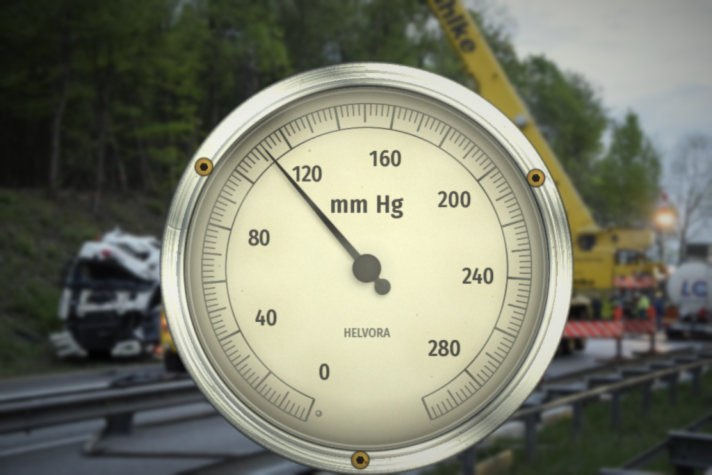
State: 112 mmHg
